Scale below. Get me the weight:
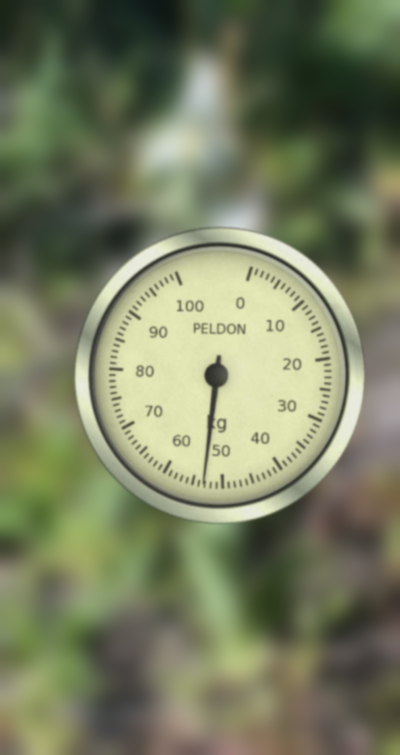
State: 53 kg
